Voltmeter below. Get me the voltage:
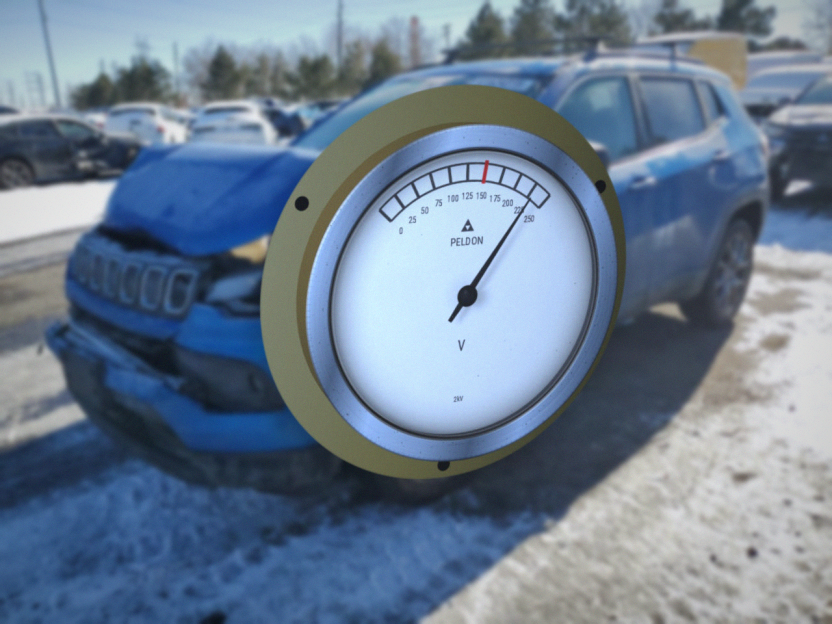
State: 225 V
